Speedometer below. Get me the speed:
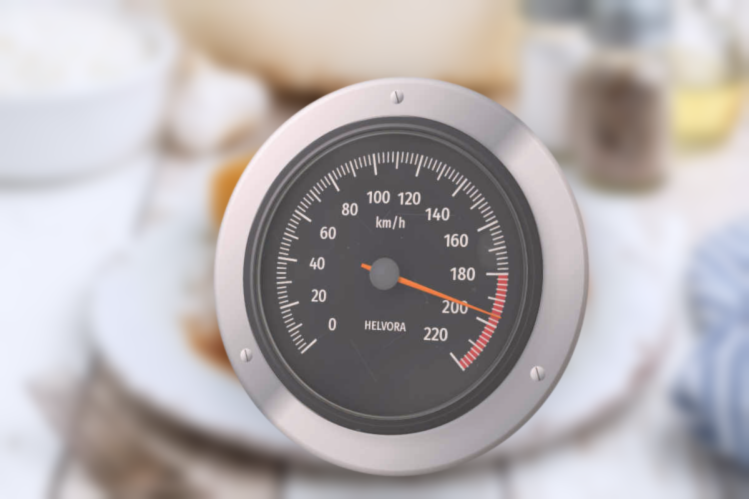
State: 196 km/h
